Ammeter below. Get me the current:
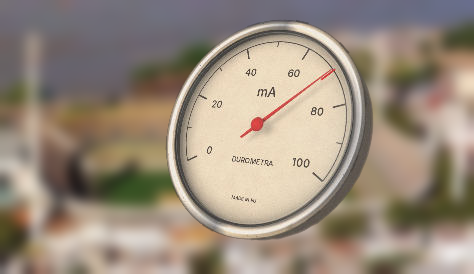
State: 70 mA
